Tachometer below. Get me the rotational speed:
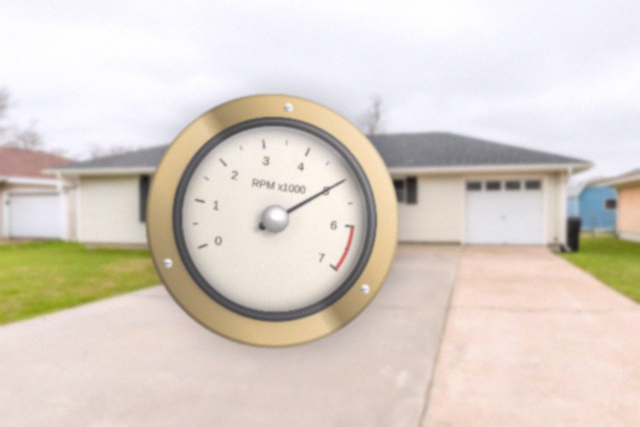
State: 5000 rpm
